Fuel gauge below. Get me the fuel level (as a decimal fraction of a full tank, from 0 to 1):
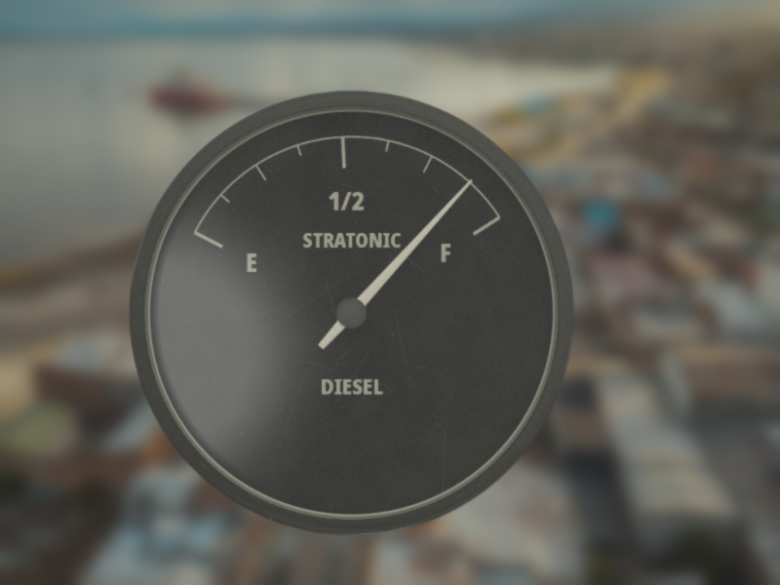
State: 0.875
